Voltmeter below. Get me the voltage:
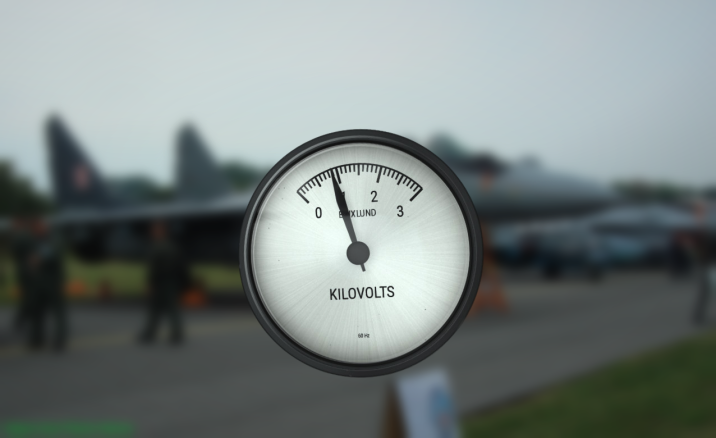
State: 0.9 kV
